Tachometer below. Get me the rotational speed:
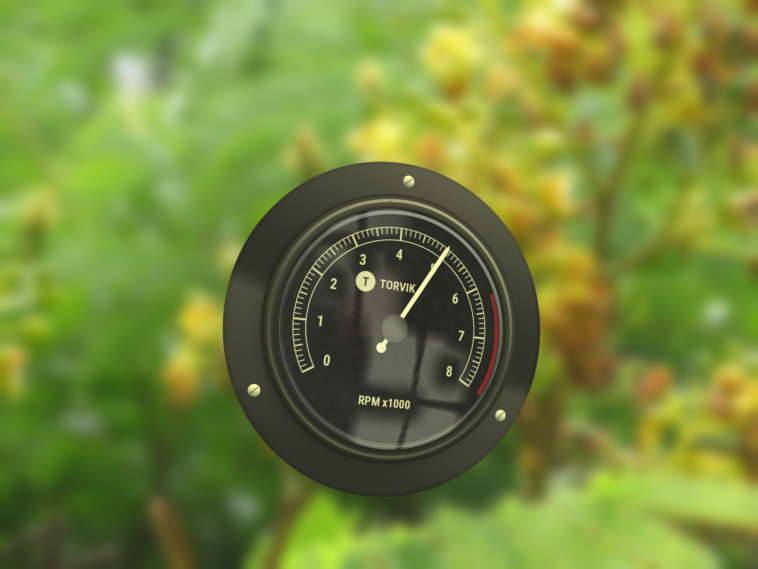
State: 5000 rpm
